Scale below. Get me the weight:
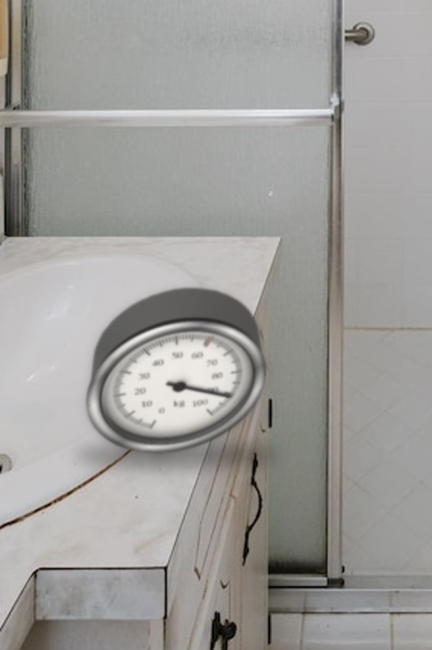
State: 90 kg
